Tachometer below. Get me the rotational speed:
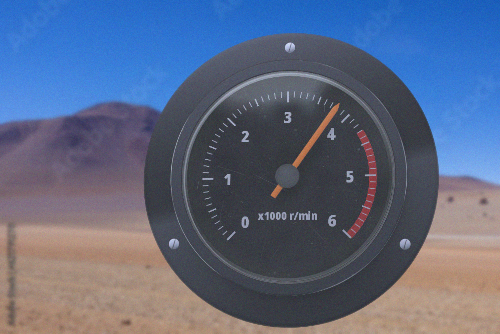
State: 3800 rpm
